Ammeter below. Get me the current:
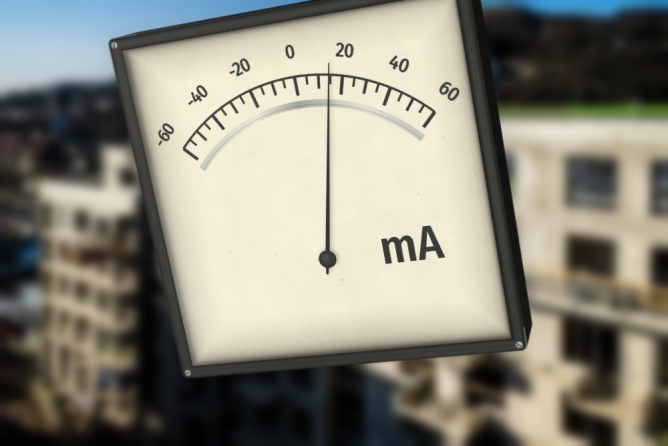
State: 15 mA
